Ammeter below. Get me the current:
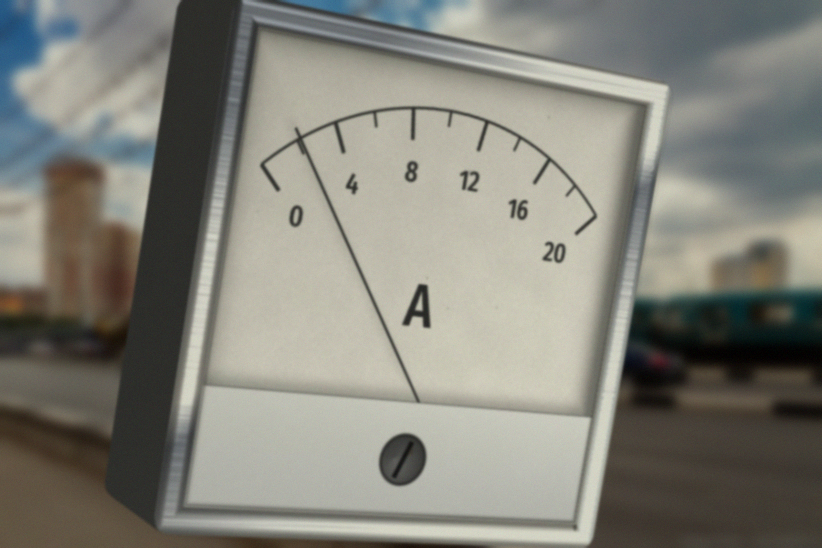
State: 2 A
